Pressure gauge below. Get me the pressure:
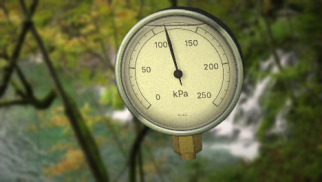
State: 115 kPa
